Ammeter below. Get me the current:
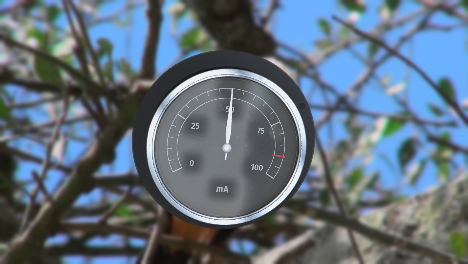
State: 50 mA
